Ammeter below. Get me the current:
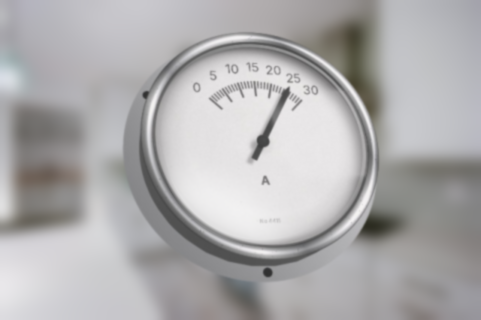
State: 25 A
